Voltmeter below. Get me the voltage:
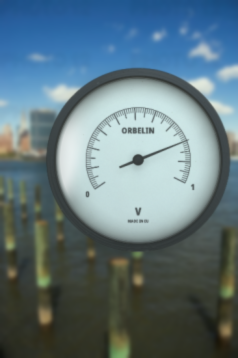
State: 0.8 V
